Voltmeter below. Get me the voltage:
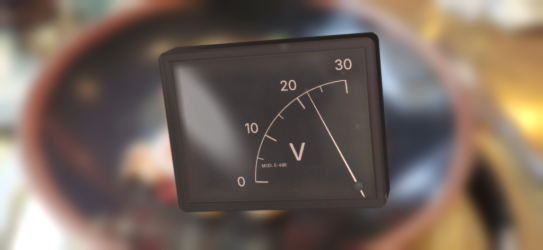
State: 22.5 V
